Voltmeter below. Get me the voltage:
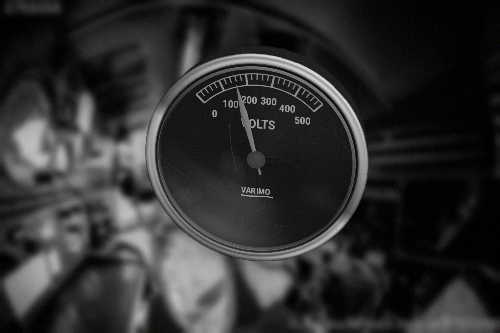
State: 160 V
